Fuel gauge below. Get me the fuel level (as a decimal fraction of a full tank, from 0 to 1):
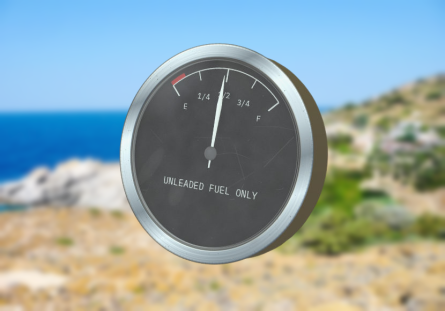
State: 0.5
